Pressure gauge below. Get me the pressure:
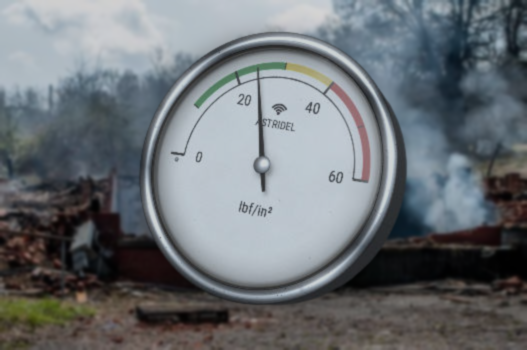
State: 25 psi
